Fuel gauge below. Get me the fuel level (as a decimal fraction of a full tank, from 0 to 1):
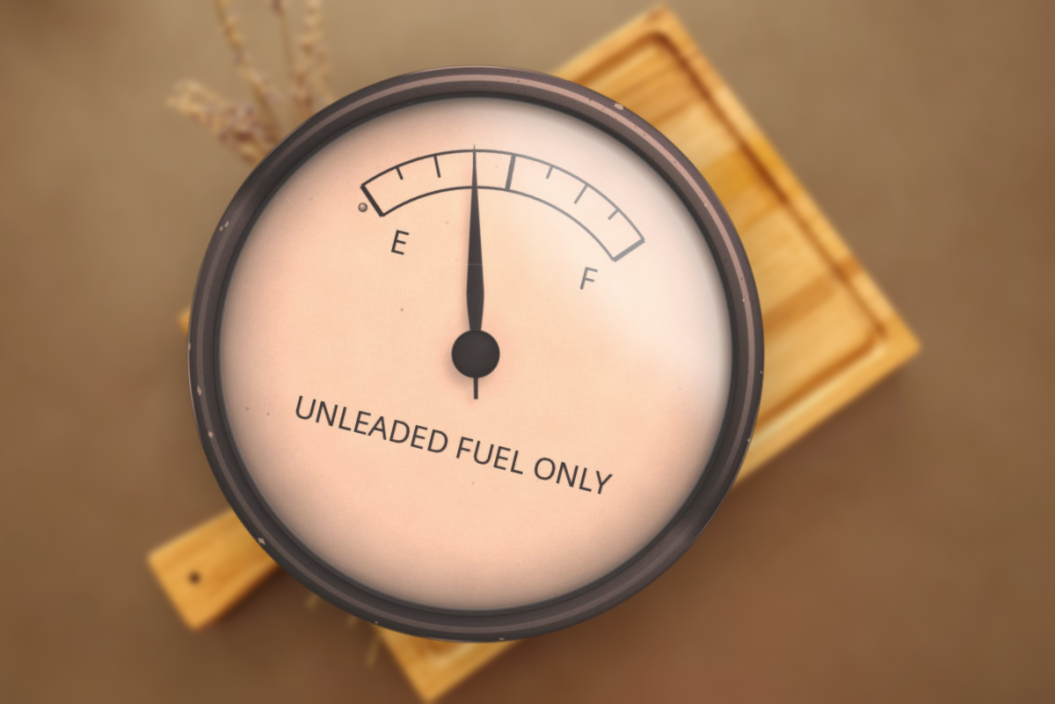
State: 0.375
